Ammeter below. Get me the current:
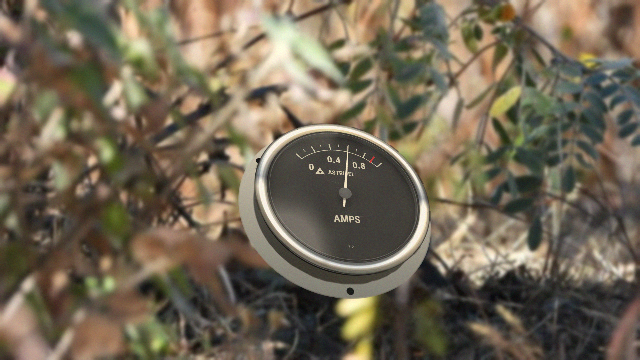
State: 0.6 A
